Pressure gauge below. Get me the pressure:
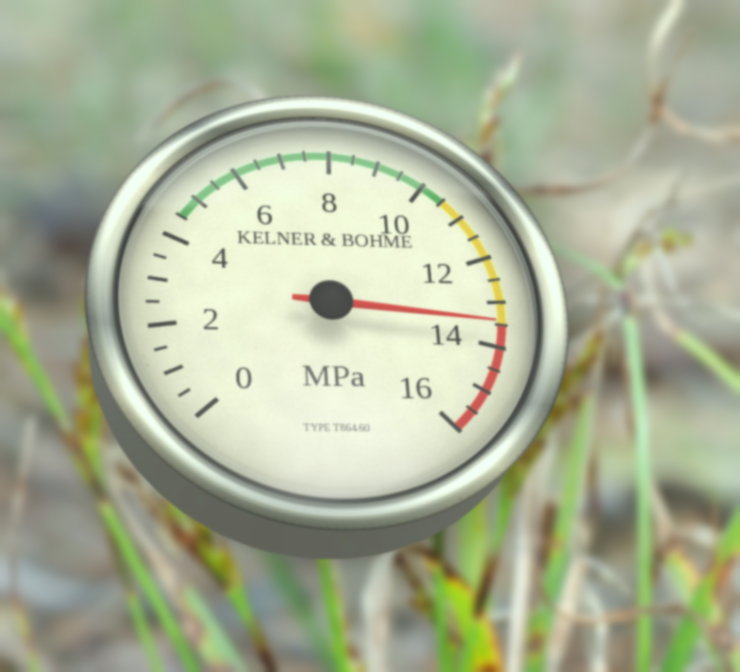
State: 13.5 MPa
